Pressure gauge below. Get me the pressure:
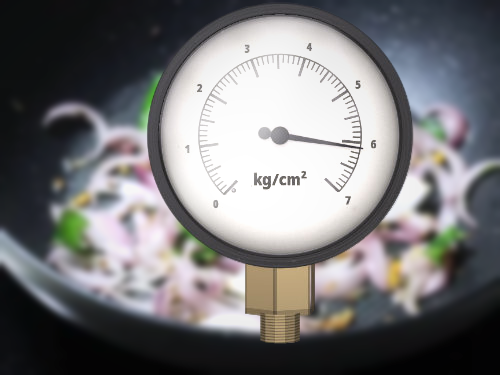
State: 6.1 kg/cm²
